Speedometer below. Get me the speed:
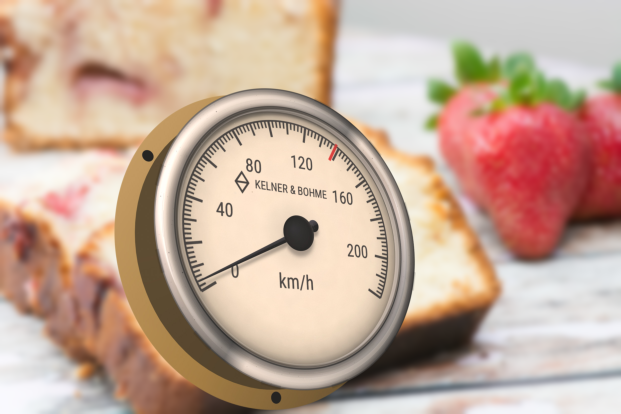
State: 4 km/h
